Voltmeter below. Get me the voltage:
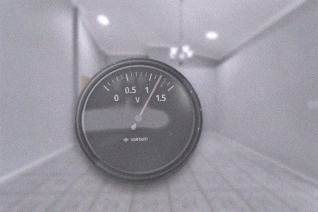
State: 1.2 V
